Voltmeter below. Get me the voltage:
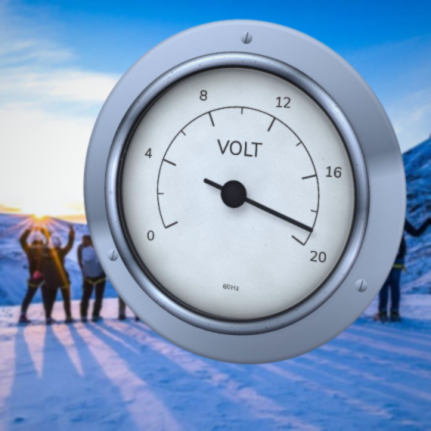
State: 19 V
